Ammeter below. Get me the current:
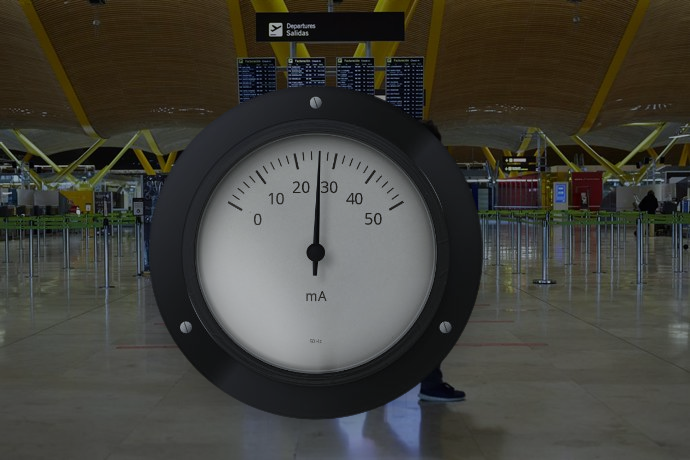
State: 26 mA
